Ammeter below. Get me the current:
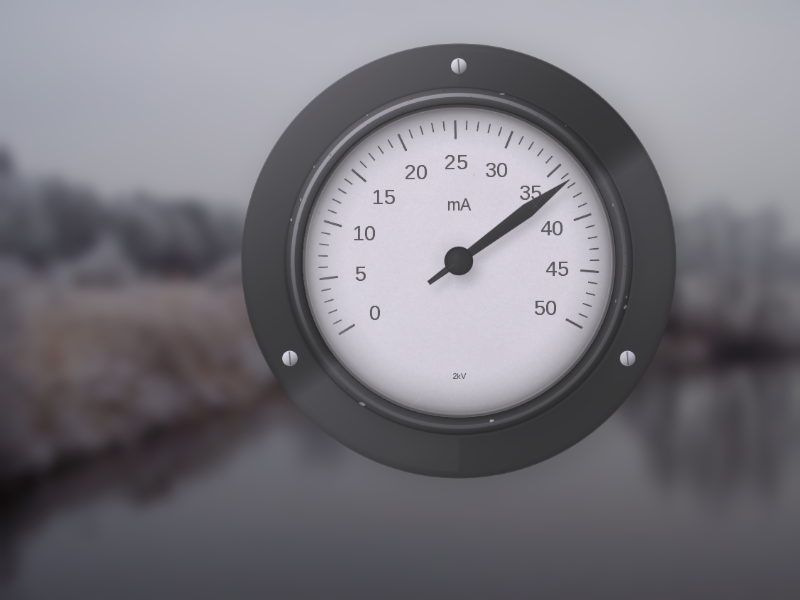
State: 36.5 mA
